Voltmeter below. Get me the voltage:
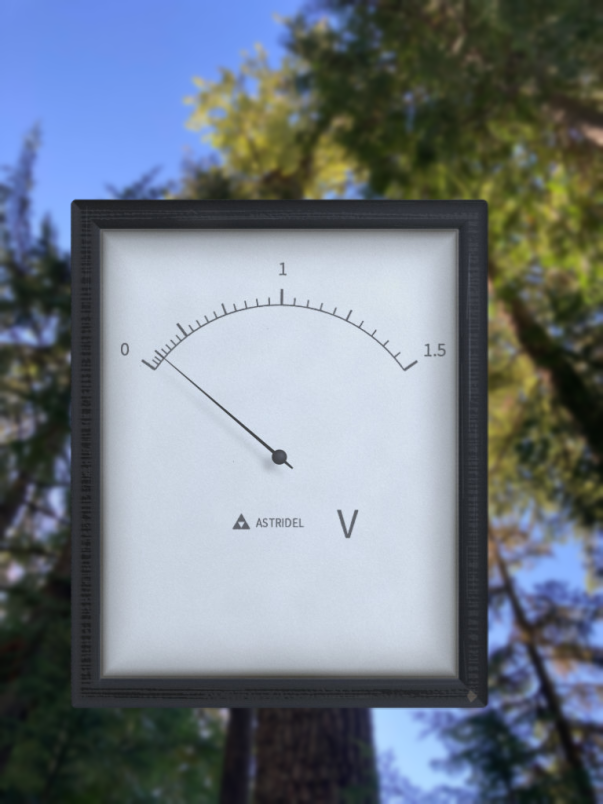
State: 0.25 V
